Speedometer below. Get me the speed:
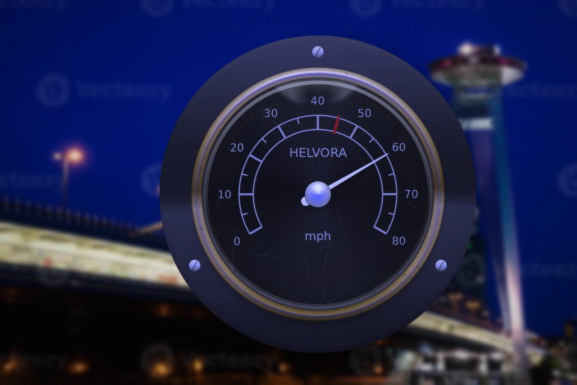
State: 60 mph
